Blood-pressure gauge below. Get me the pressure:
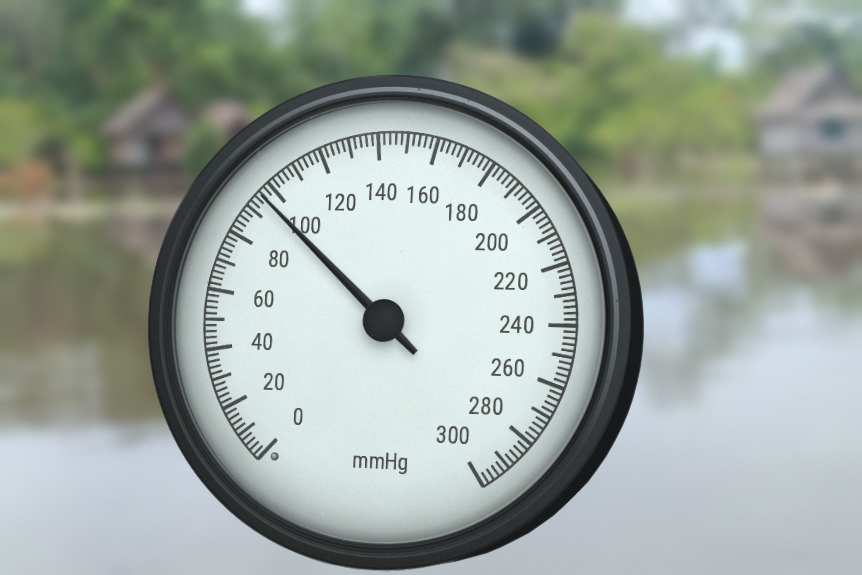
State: 96 mmHg
